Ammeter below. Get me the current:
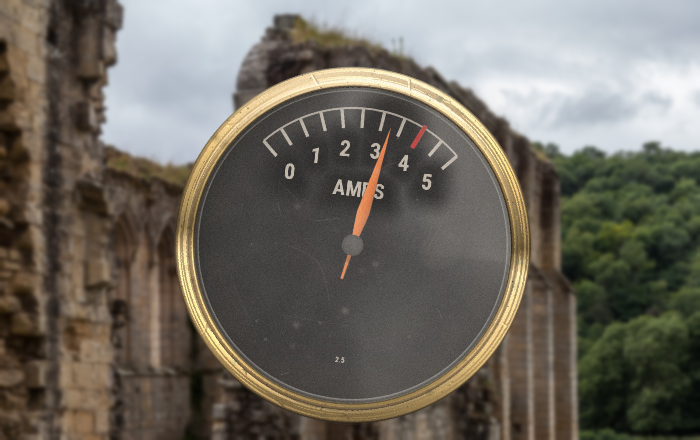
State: 3.25 A
